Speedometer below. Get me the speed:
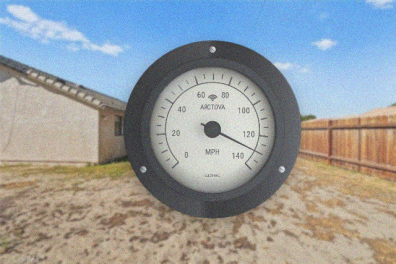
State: 130 mph
